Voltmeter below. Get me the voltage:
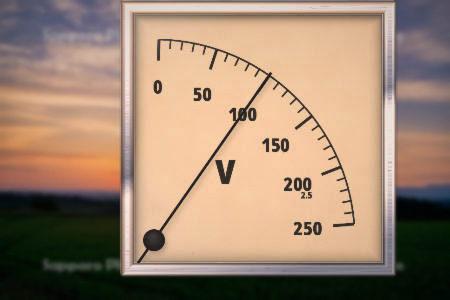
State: 100 V
